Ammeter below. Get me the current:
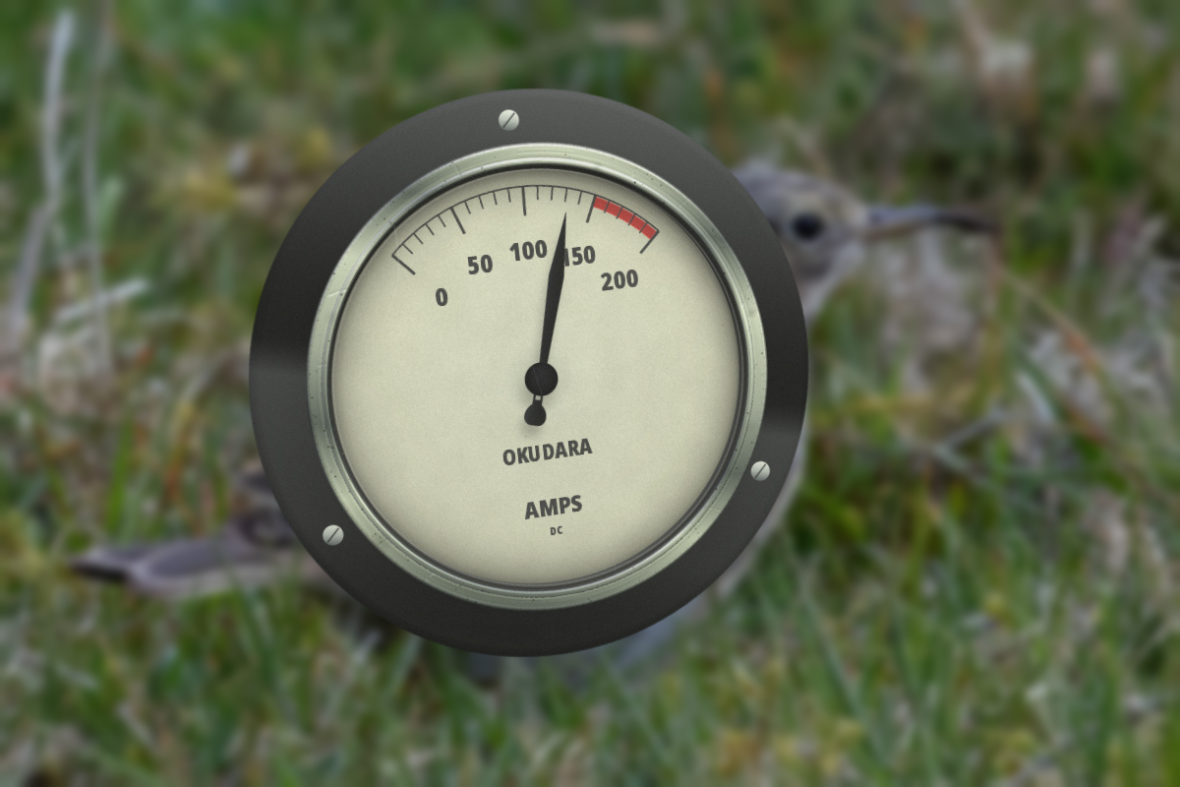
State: 130 A
